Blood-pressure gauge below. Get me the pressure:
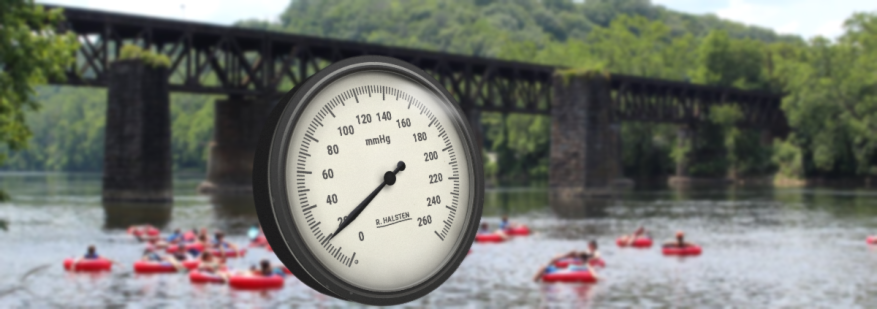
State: 20 mmHg
